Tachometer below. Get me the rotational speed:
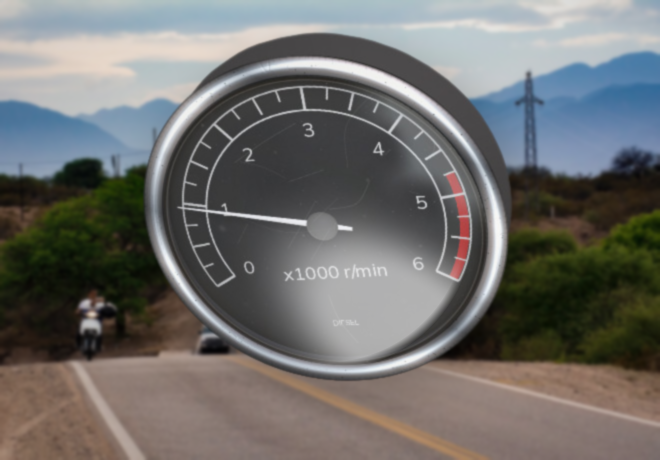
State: 1000 rpm
